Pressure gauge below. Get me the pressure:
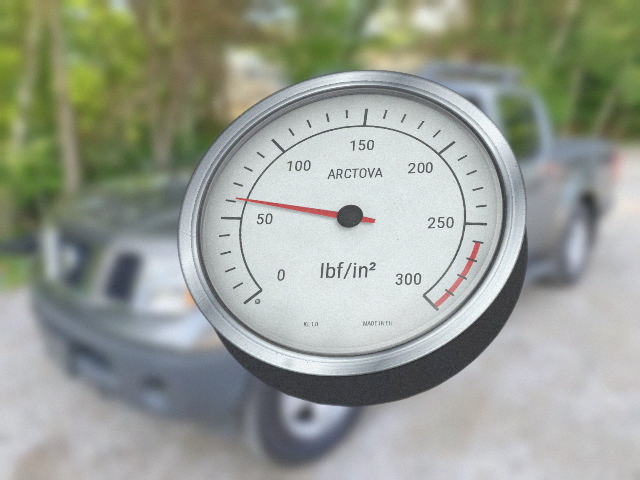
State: 60 psi
